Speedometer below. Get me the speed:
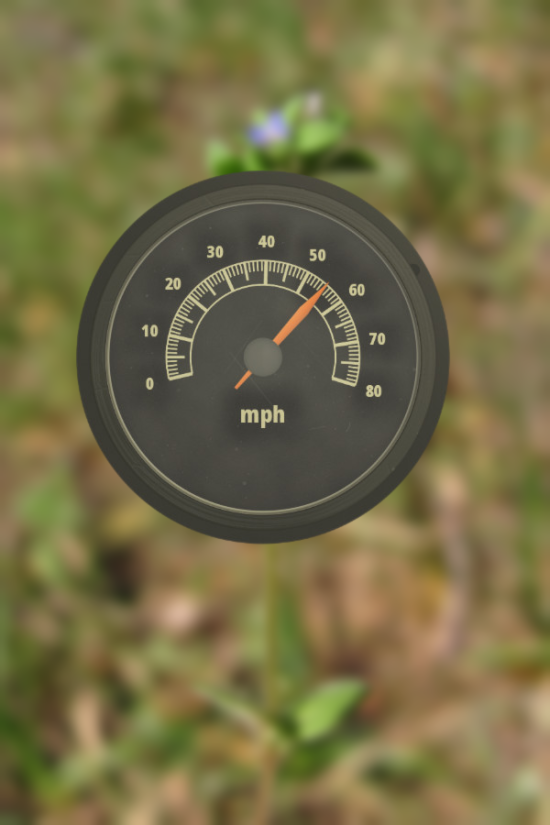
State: 55 mph
